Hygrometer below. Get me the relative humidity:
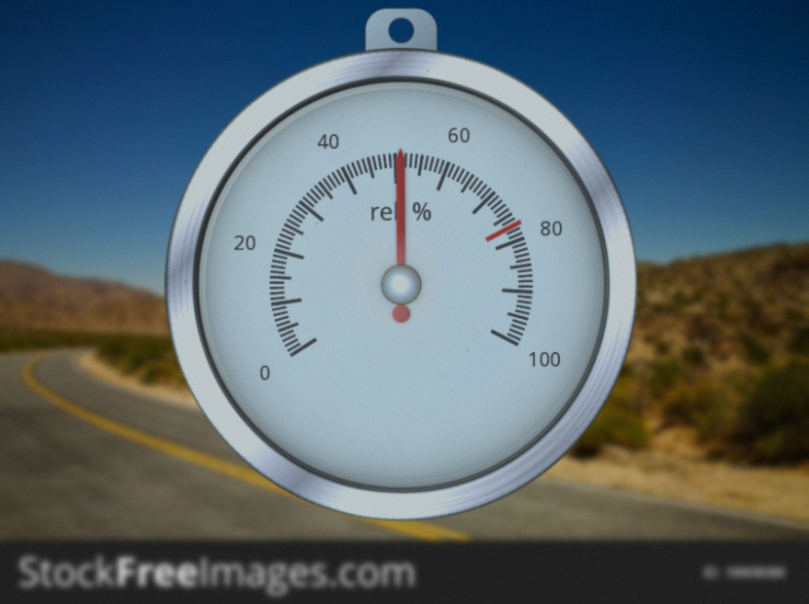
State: 51 %
